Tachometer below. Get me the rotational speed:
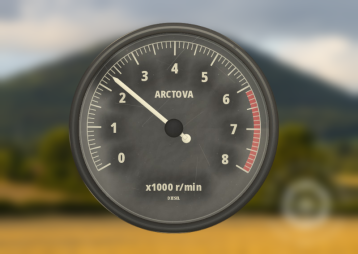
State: 2300 rpm
